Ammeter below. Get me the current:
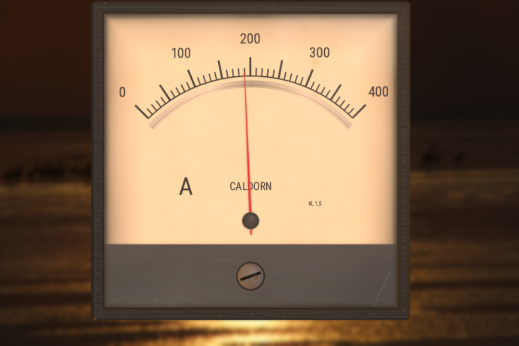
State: 190 A
